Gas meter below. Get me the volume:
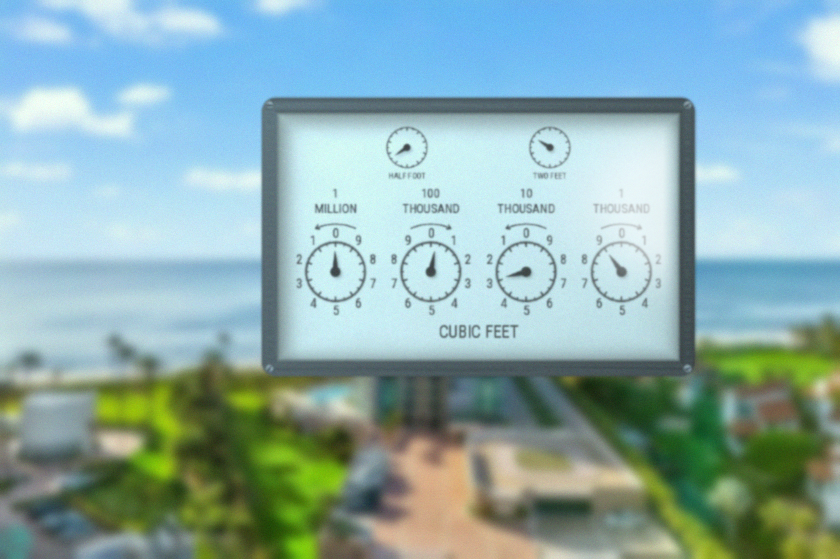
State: 2900 ft³
